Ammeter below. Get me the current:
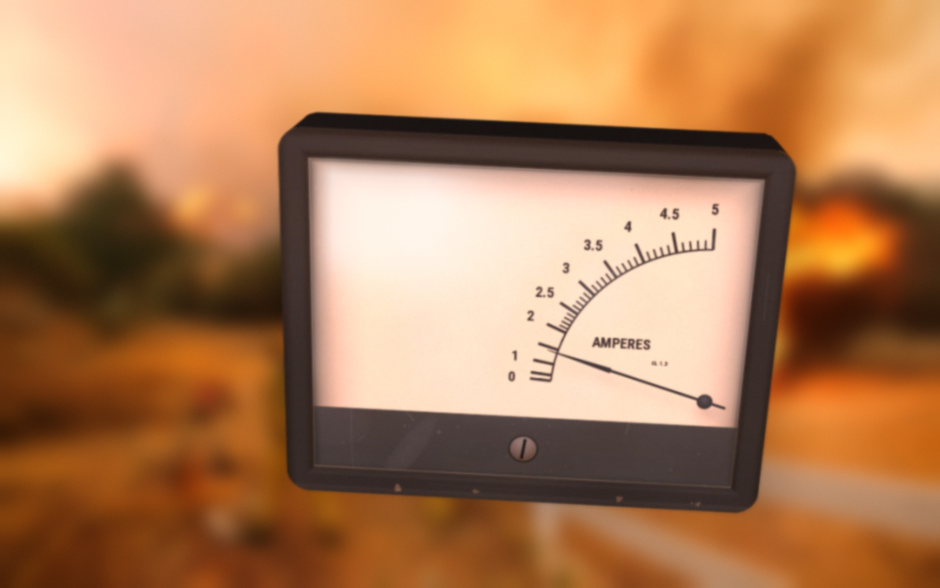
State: 1.5 A
